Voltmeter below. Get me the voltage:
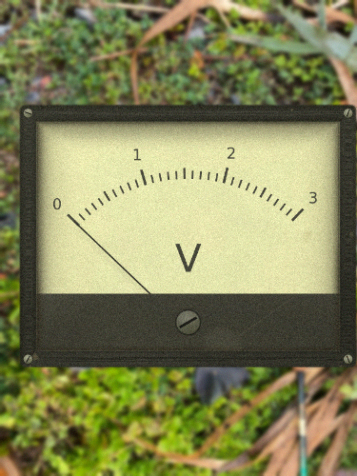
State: 0 V
